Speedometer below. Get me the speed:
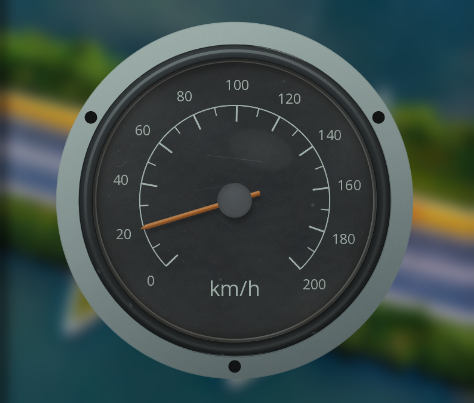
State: 20 km/h
